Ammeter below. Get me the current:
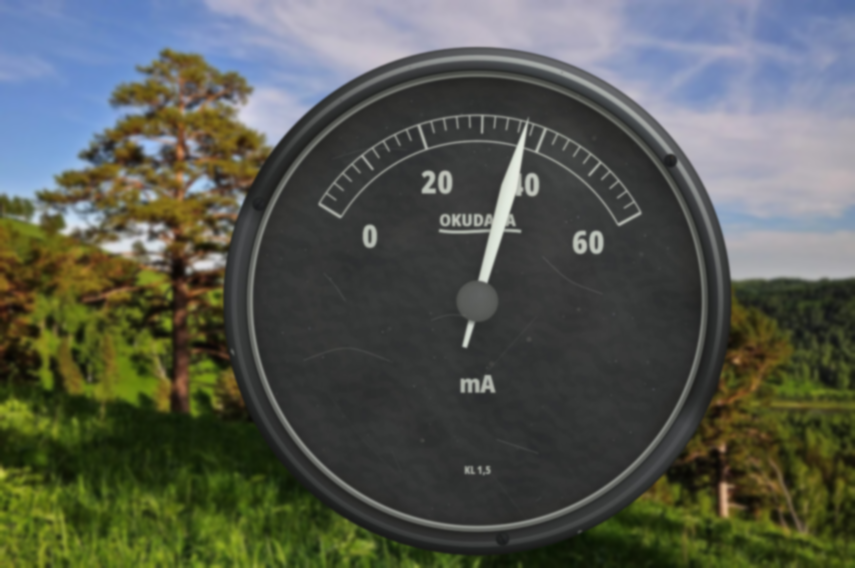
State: 37 mA
